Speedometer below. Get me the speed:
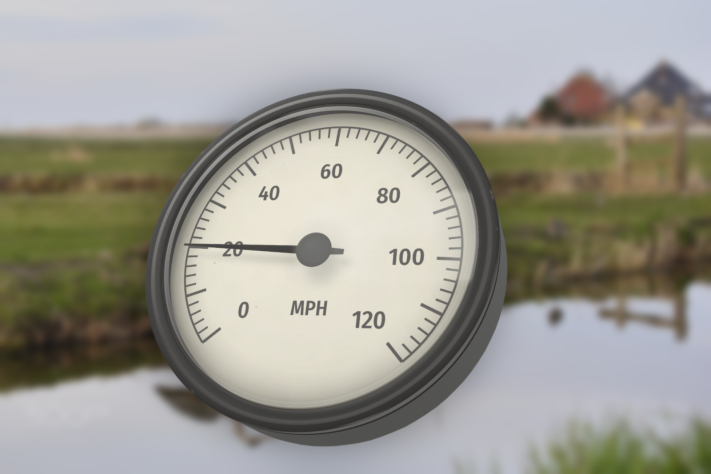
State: 20 mph
